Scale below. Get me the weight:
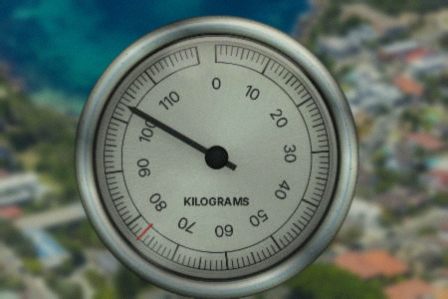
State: 103 kg
